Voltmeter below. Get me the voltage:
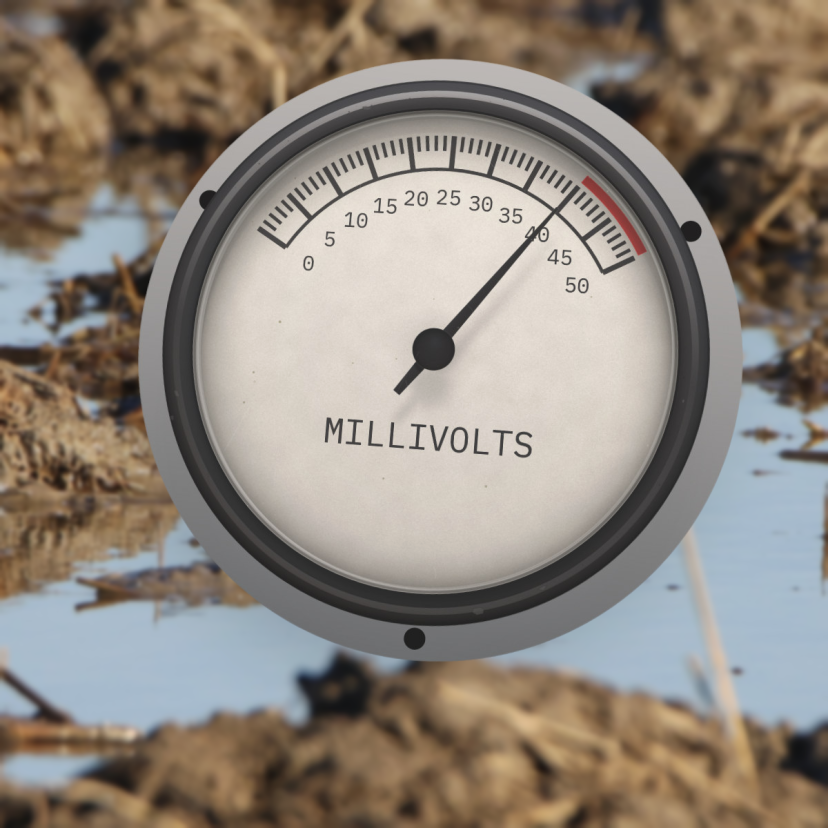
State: 40 mV
